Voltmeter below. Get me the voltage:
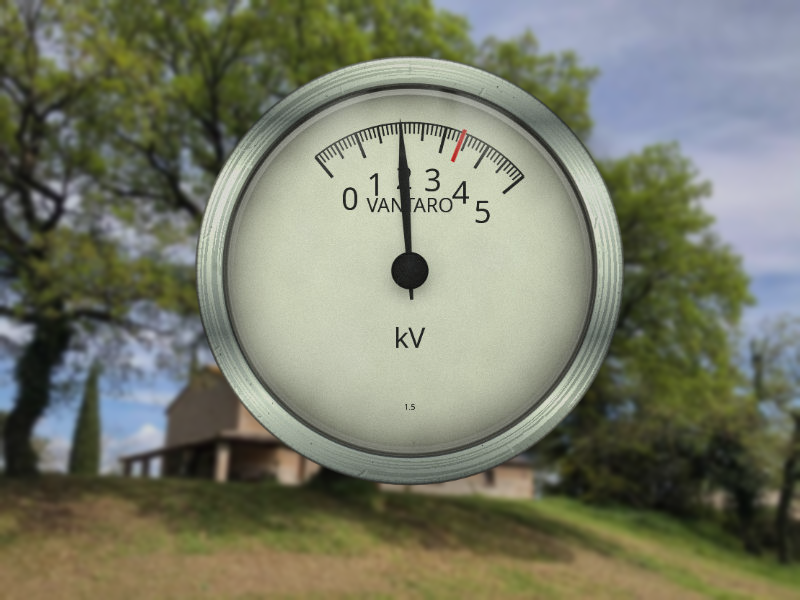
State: 2 kV
